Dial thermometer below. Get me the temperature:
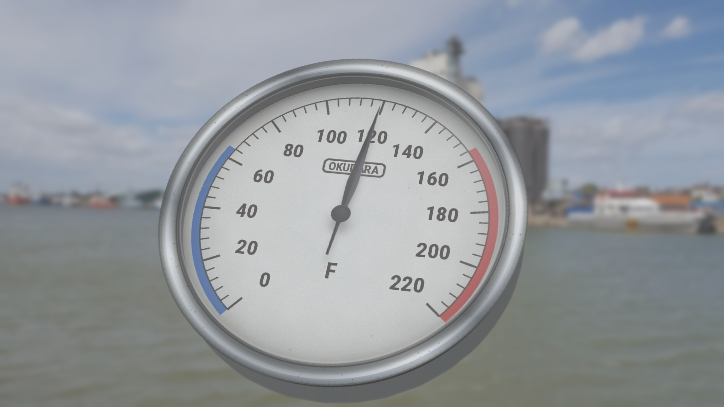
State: 120 °F
